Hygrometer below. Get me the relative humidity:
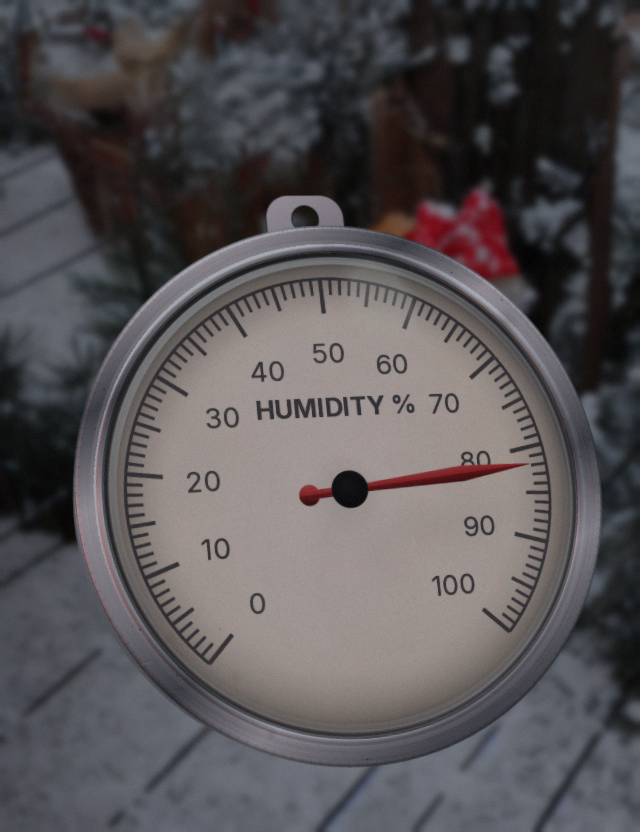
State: 82 %
